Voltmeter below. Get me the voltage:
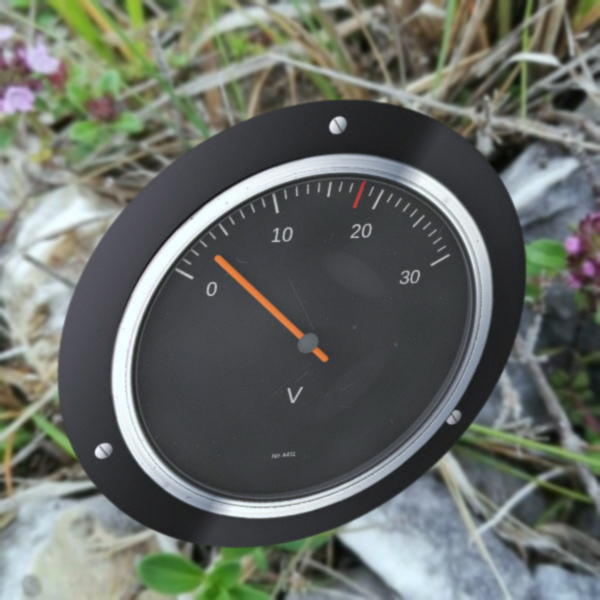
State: 3 V
